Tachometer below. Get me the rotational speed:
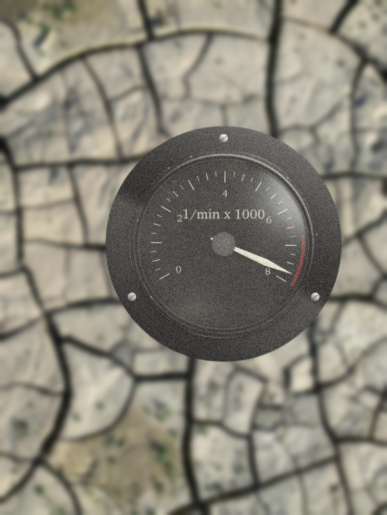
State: 7750 rpm
